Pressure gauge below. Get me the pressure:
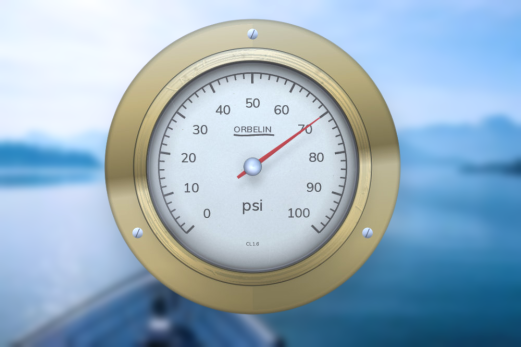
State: 70 psi
